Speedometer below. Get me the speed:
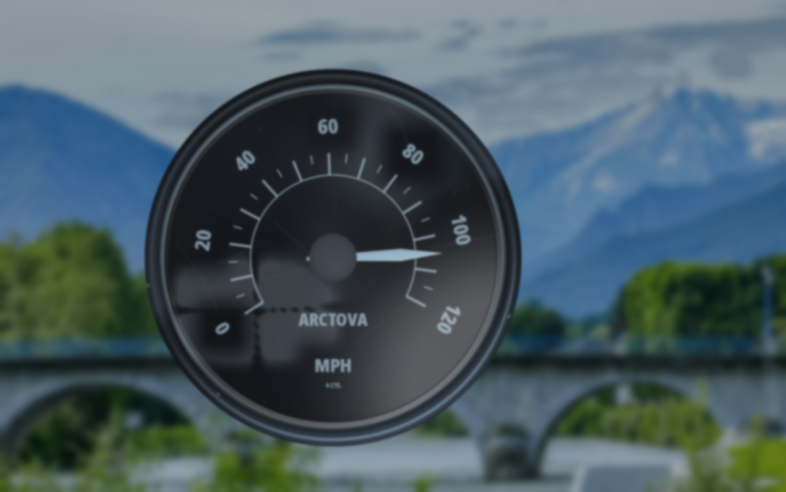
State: 105 mph
